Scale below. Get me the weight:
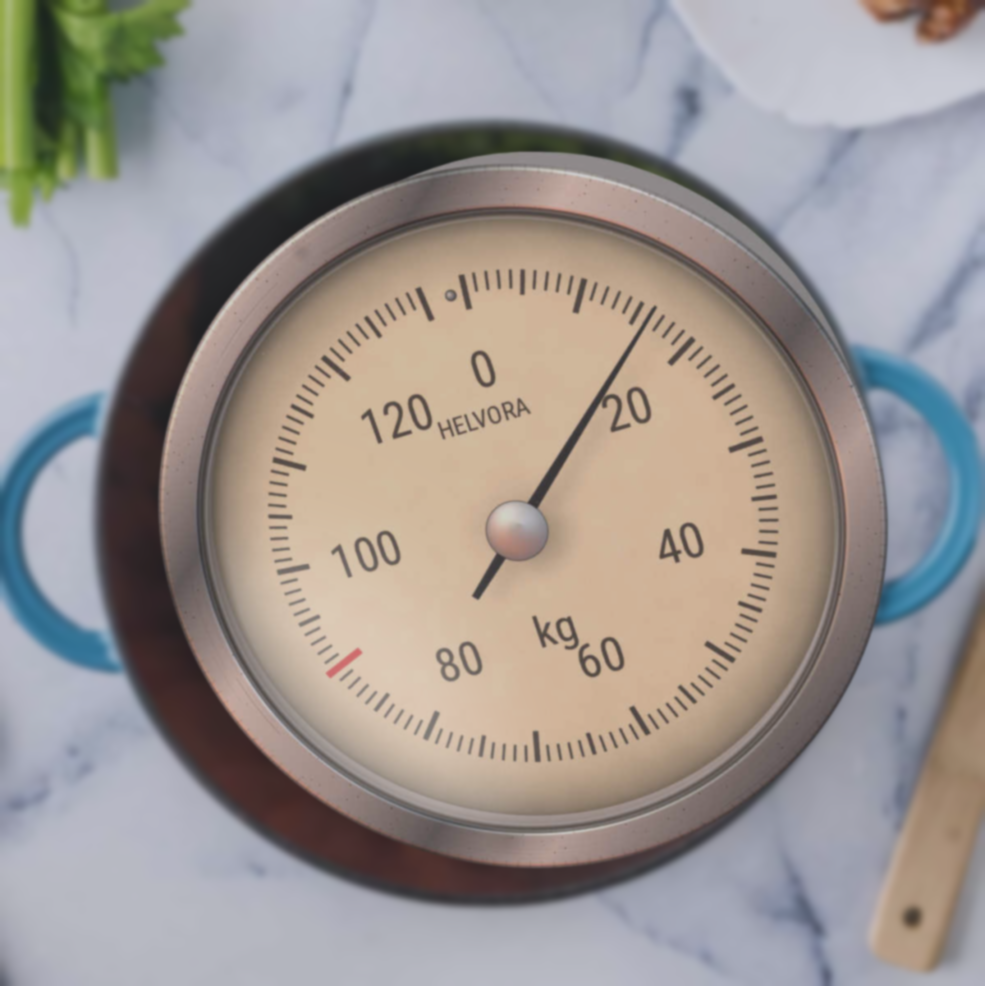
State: 16 kg
